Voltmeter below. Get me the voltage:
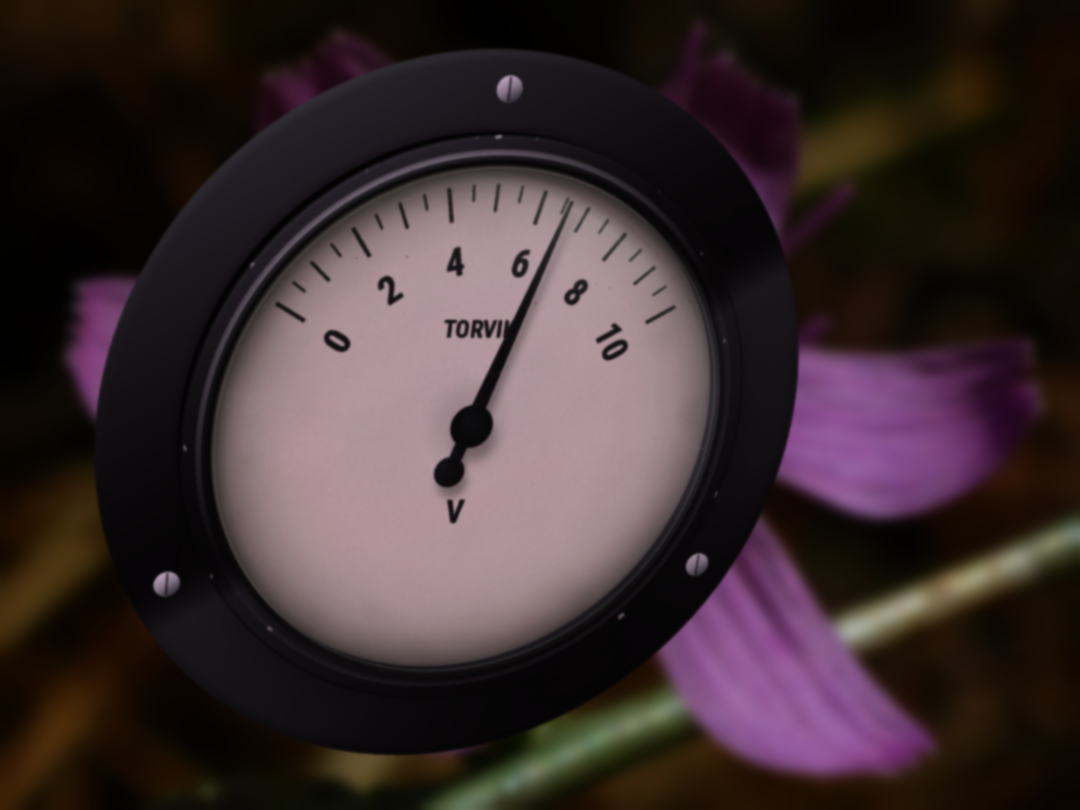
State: 6.5 V
